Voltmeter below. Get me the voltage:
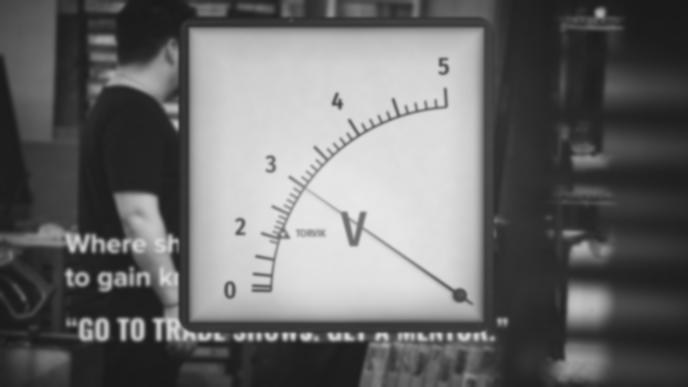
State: 3 V
